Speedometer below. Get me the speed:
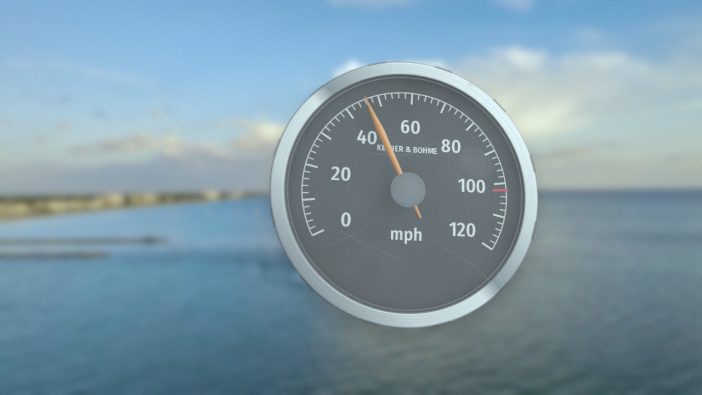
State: 46 mph
